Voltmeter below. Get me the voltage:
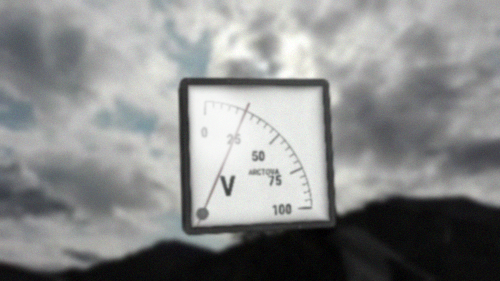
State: 25 V
